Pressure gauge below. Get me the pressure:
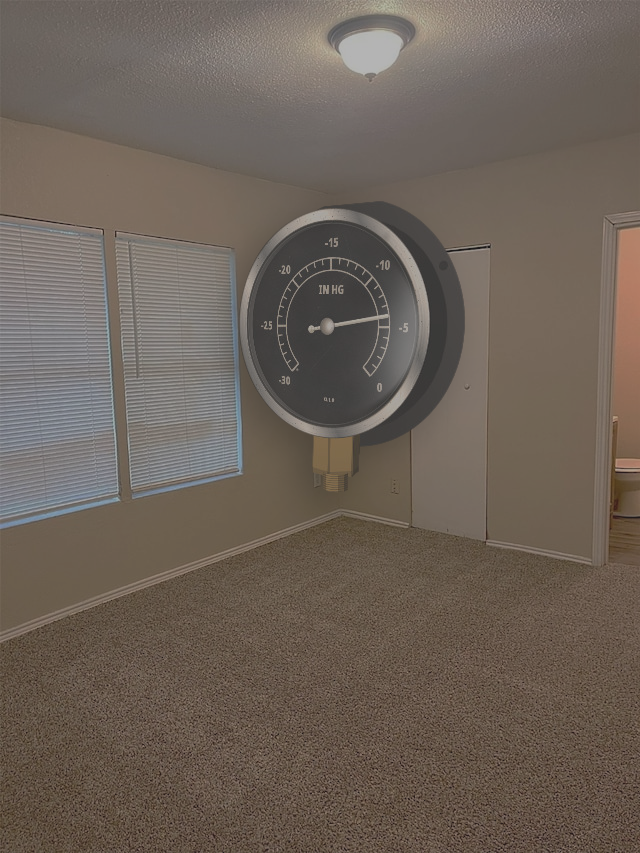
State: -6 inHg
